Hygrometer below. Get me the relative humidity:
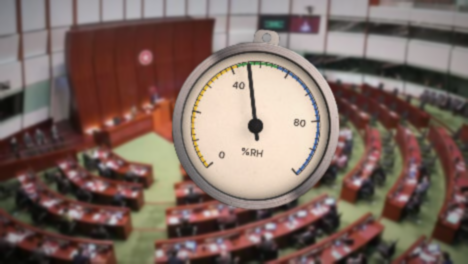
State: 46 %
